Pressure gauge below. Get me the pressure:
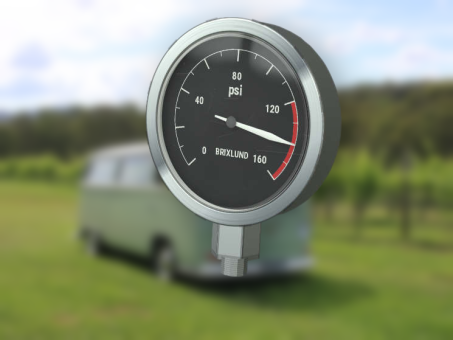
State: 140 psi
